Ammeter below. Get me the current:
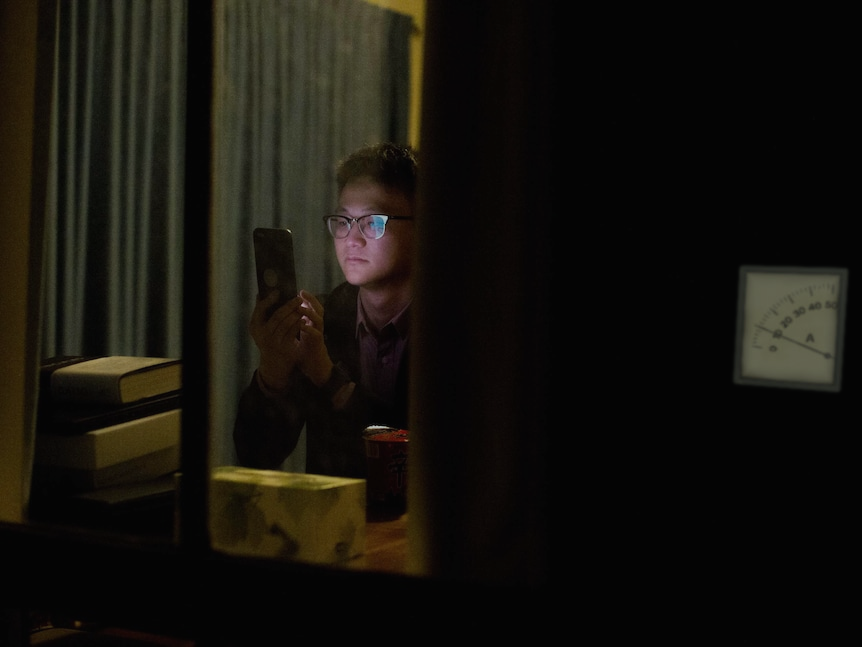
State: 10 A
